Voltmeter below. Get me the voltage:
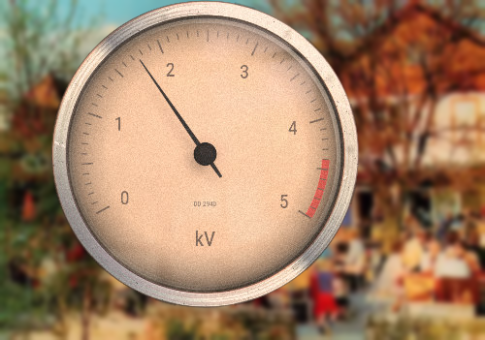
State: 1.75 kV
